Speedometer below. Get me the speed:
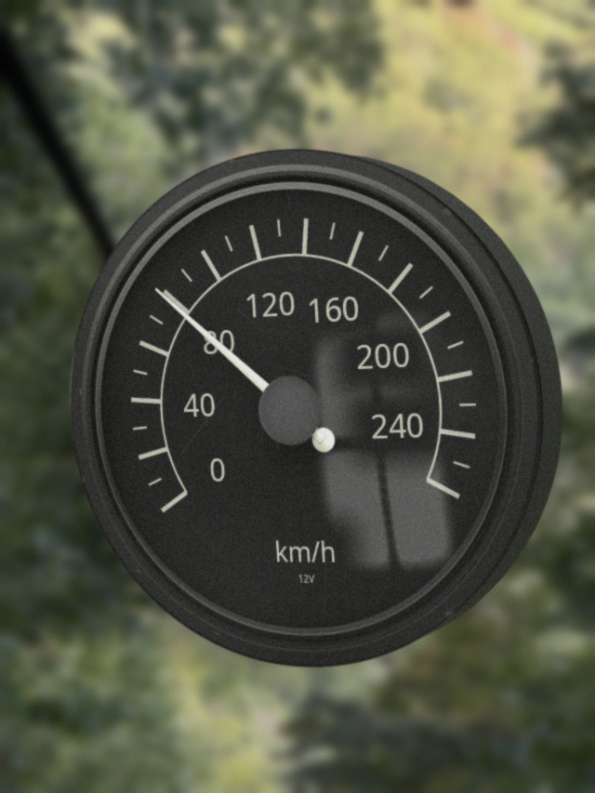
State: 80 km/h
